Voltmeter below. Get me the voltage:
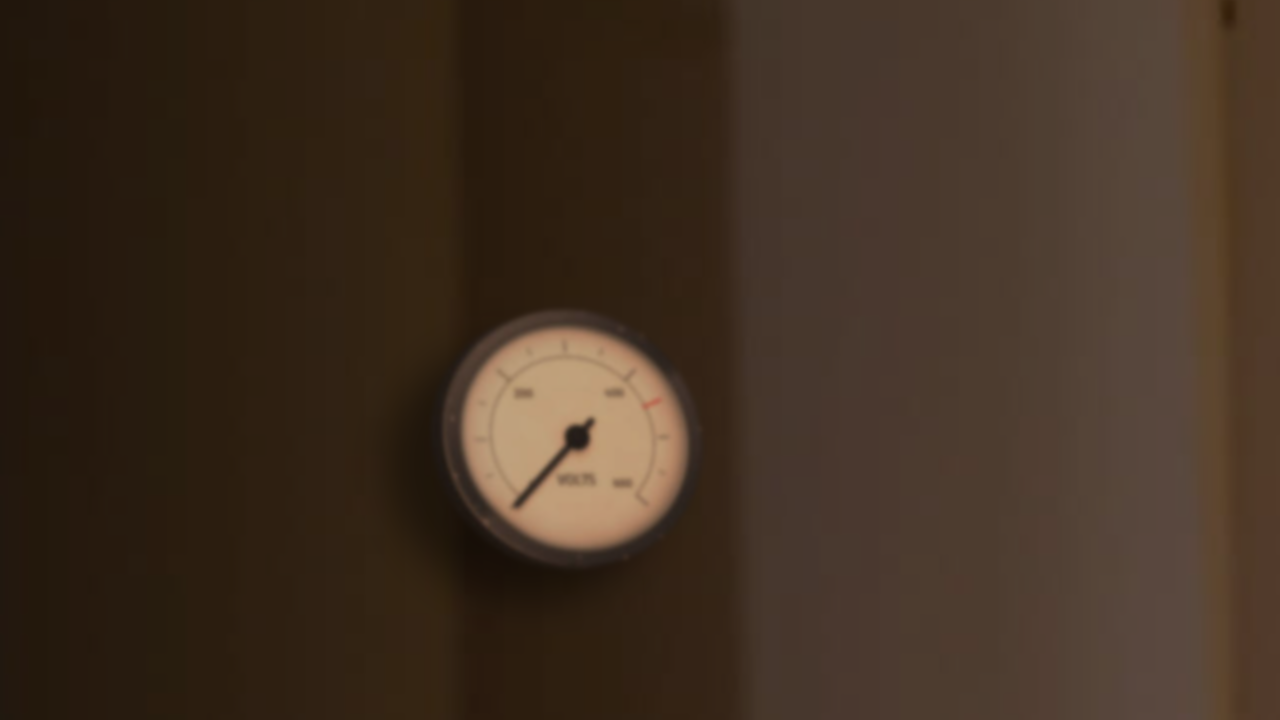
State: 0 V
